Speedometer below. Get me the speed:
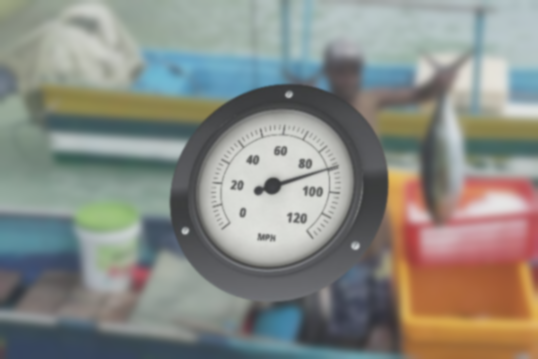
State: 90 mph
